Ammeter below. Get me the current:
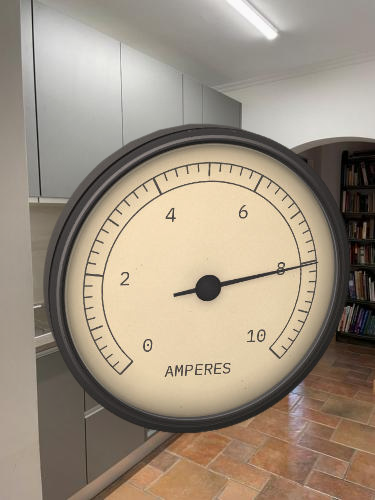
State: 8 A
